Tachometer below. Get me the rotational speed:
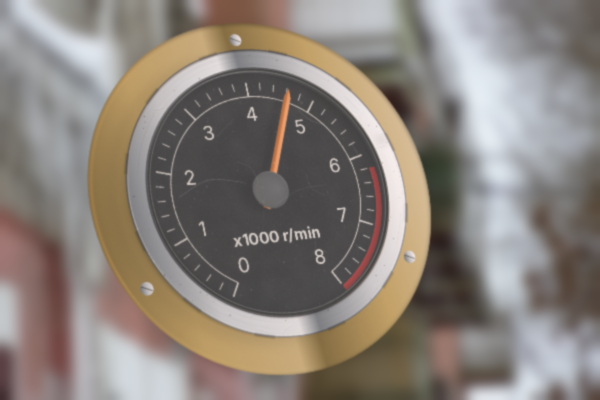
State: 4600 rpm
